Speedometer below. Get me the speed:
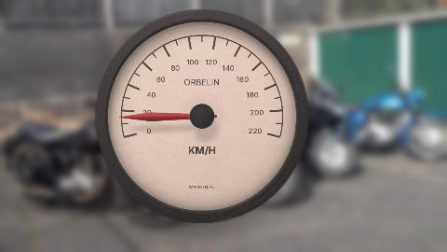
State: 15 km/h
